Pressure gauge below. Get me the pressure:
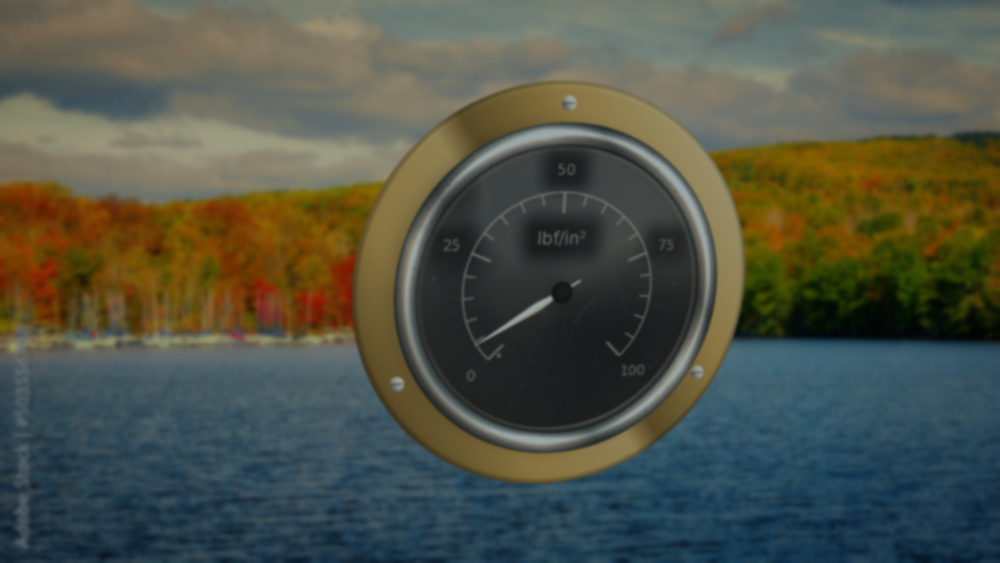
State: 5 psi
